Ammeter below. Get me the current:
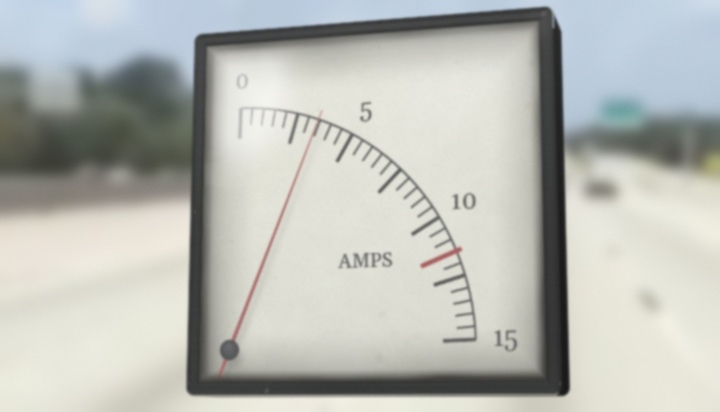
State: 3.5 A
